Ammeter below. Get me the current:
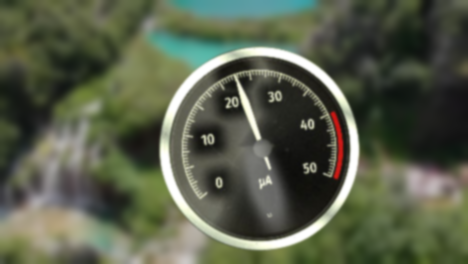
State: 22.5 µA
